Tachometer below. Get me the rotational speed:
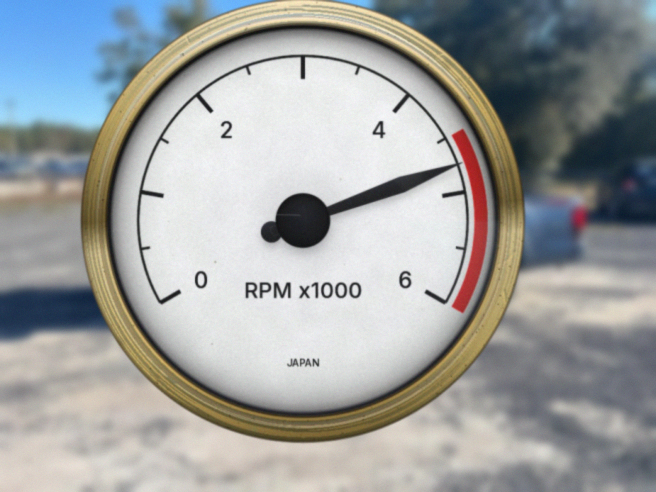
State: 4750 rpm
